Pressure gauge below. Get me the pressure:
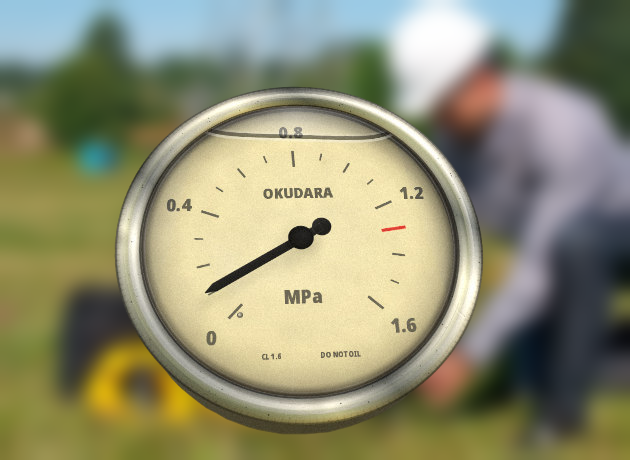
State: 0.1 MPa
